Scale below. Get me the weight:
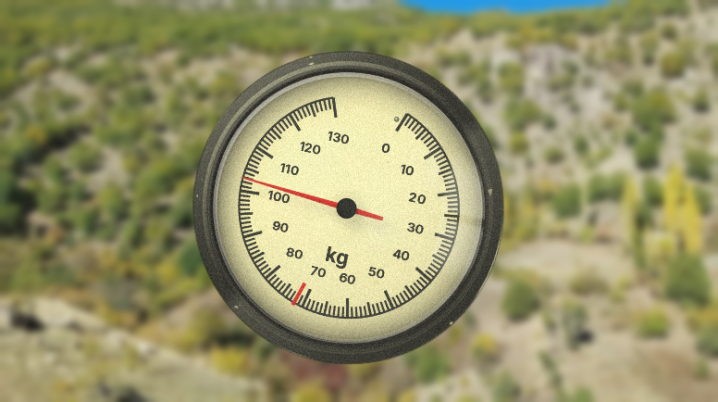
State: 103 kg
